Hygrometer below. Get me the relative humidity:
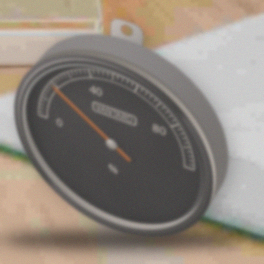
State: 20 %
